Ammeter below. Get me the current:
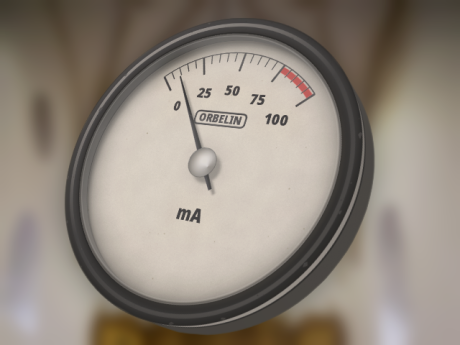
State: 10 mA
